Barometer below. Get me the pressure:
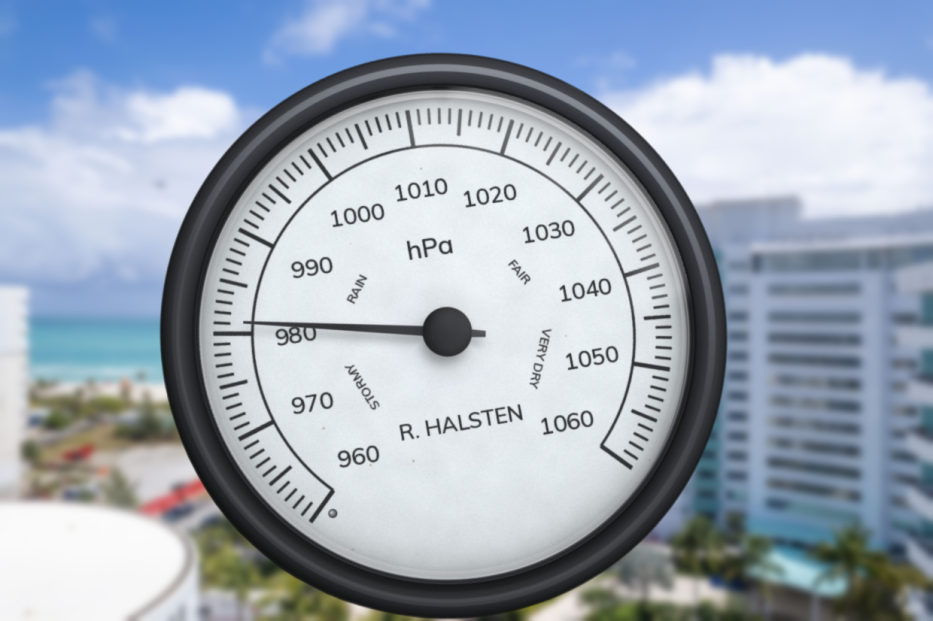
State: 981 hPa
